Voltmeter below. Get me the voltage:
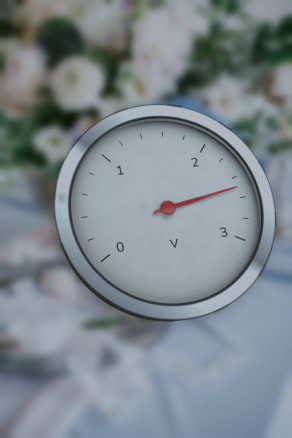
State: 2.5 V
